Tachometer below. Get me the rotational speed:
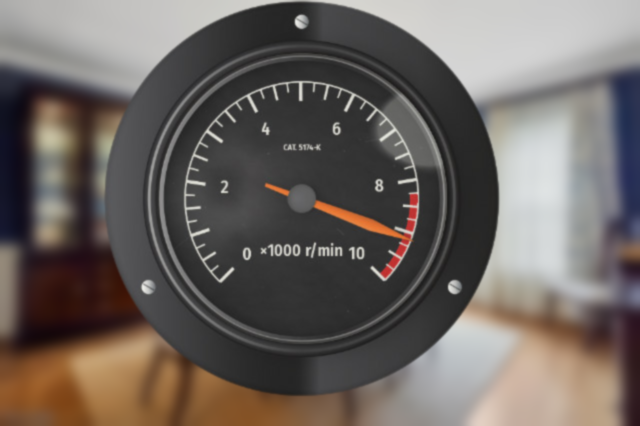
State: 9125 rpm
